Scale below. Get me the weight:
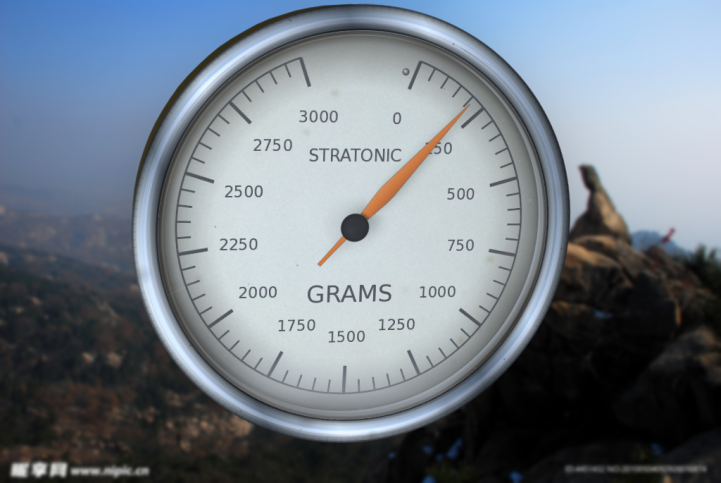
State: 200 g
